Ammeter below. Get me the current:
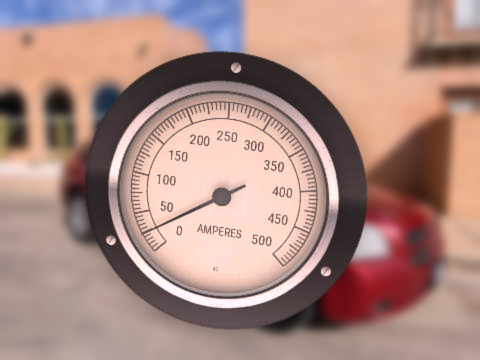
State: 25 A
